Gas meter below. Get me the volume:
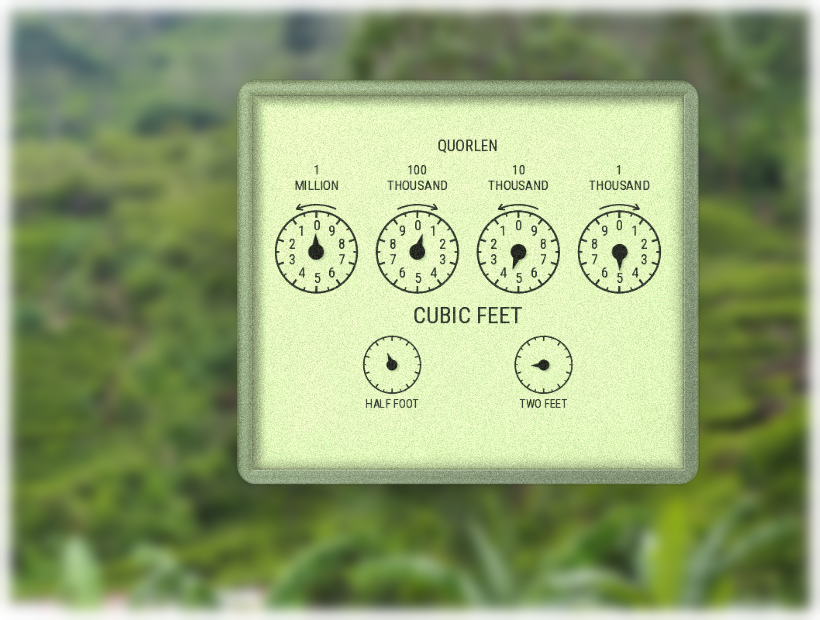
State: 4500 ft³
